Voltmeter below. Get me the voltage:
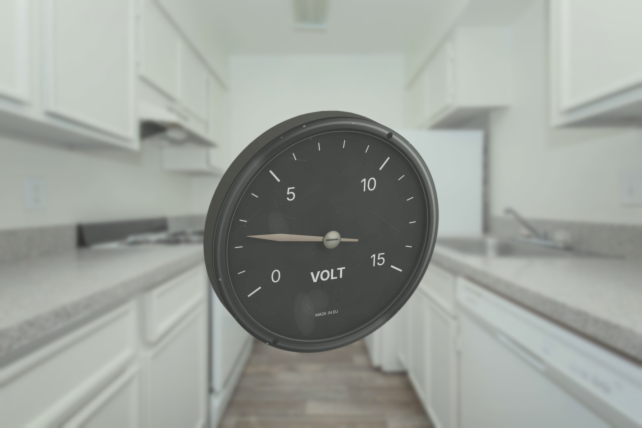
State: 2.5 V
